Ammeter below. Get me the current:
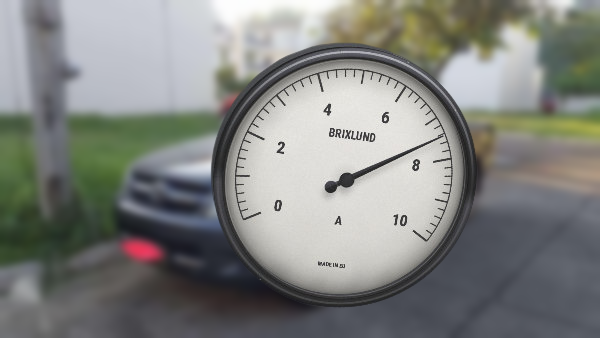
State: 7.4 A
